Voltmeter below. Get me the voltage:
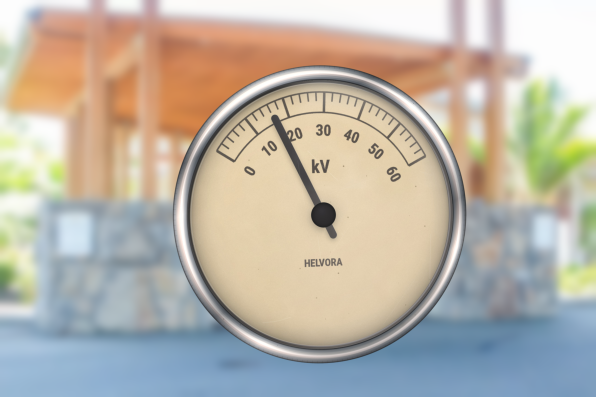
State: 16 kV
